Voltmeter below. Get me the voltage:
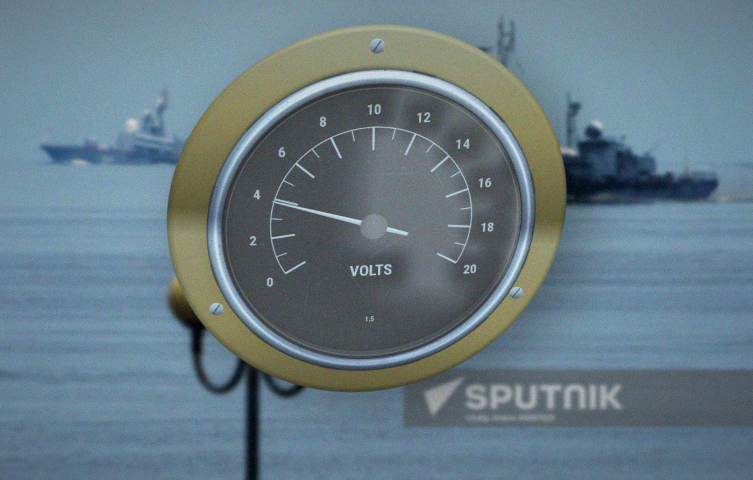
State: 4 V
